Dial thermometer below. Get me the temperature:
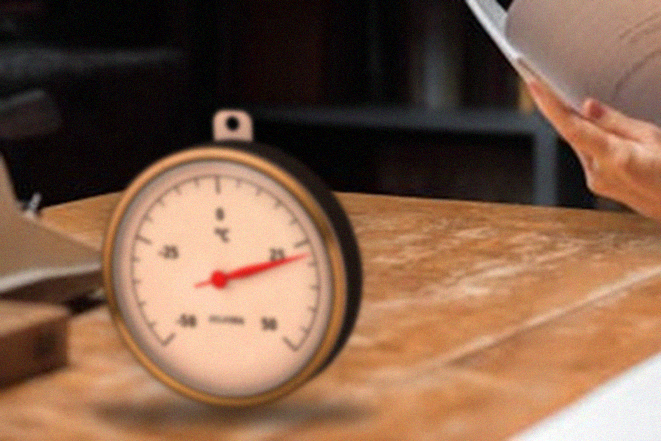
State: 27.5 °C
